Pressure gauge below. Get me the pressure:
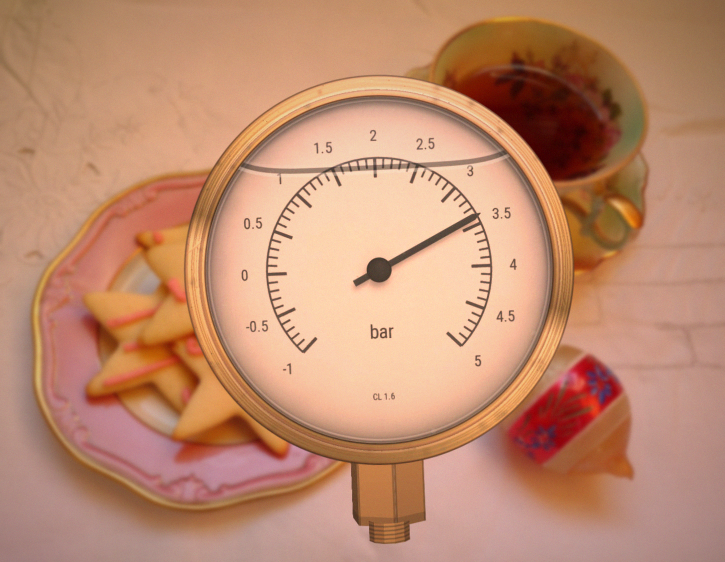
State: 3.4 bar
